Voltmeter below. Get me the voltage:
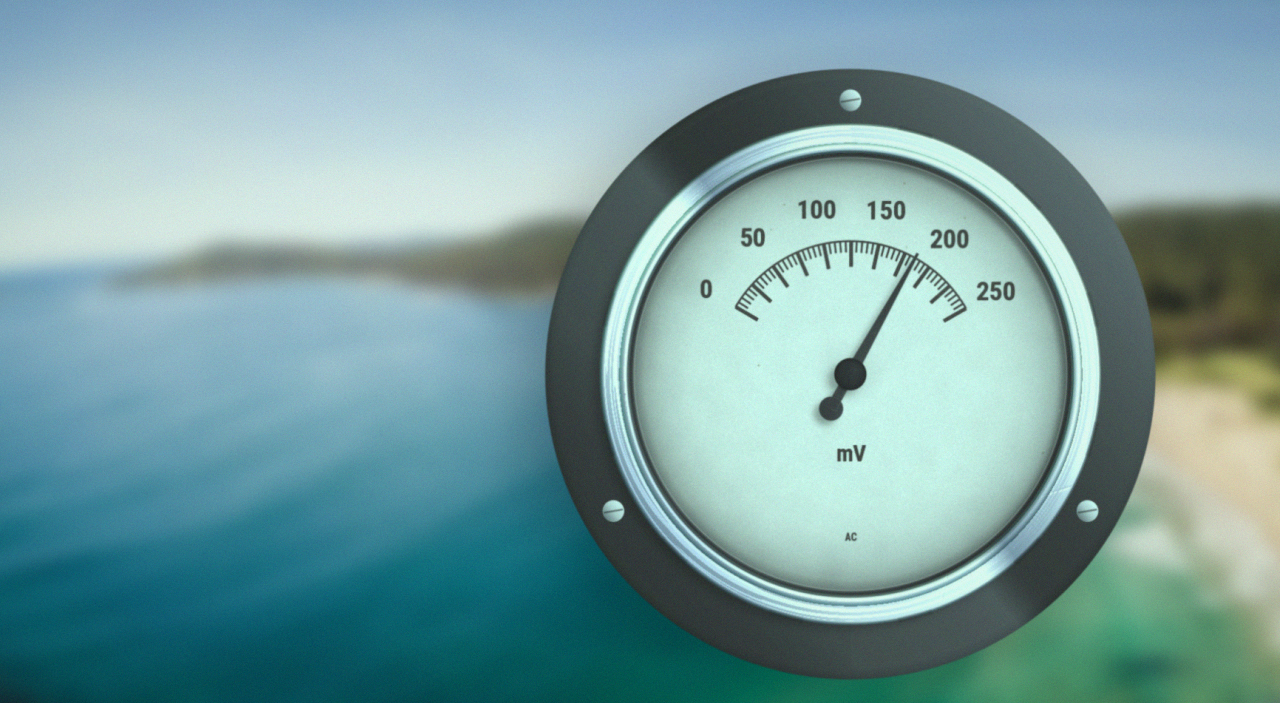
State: 185 mV
